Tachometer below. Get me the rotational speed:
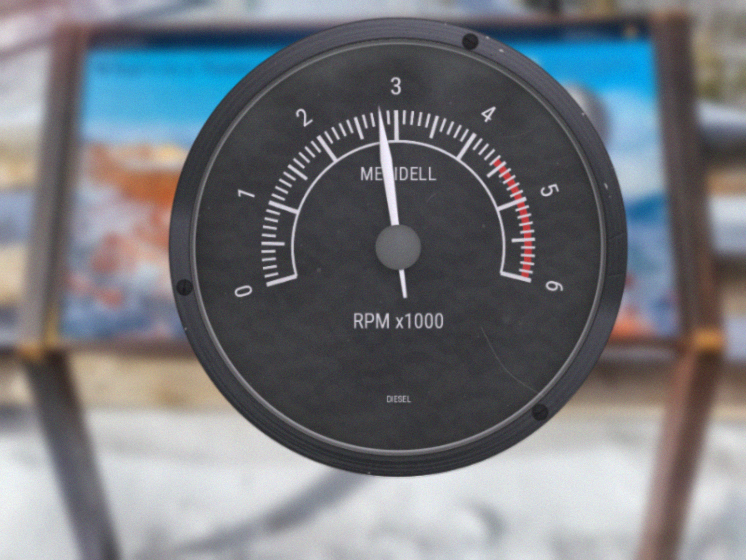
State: 2800 rpm
